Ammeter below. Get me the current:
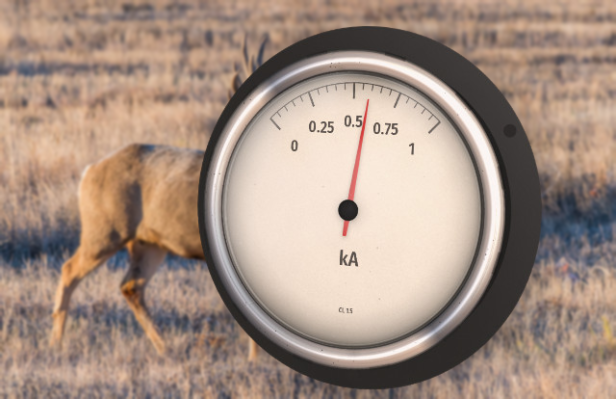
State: 0.6 kA
